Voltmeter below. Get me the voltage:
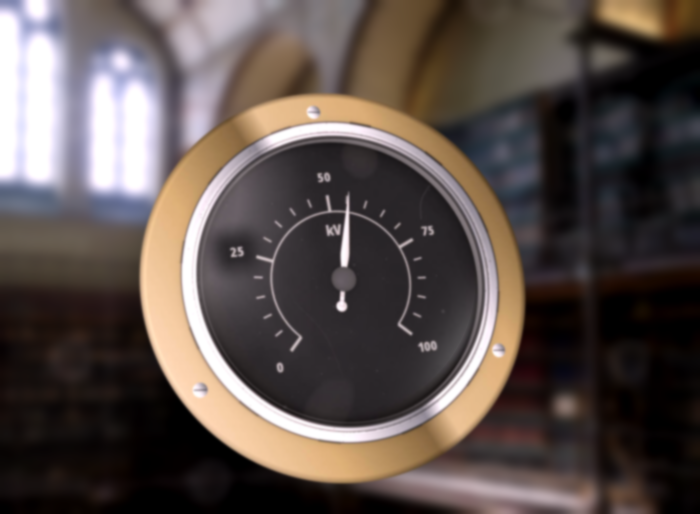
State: 55 kV
